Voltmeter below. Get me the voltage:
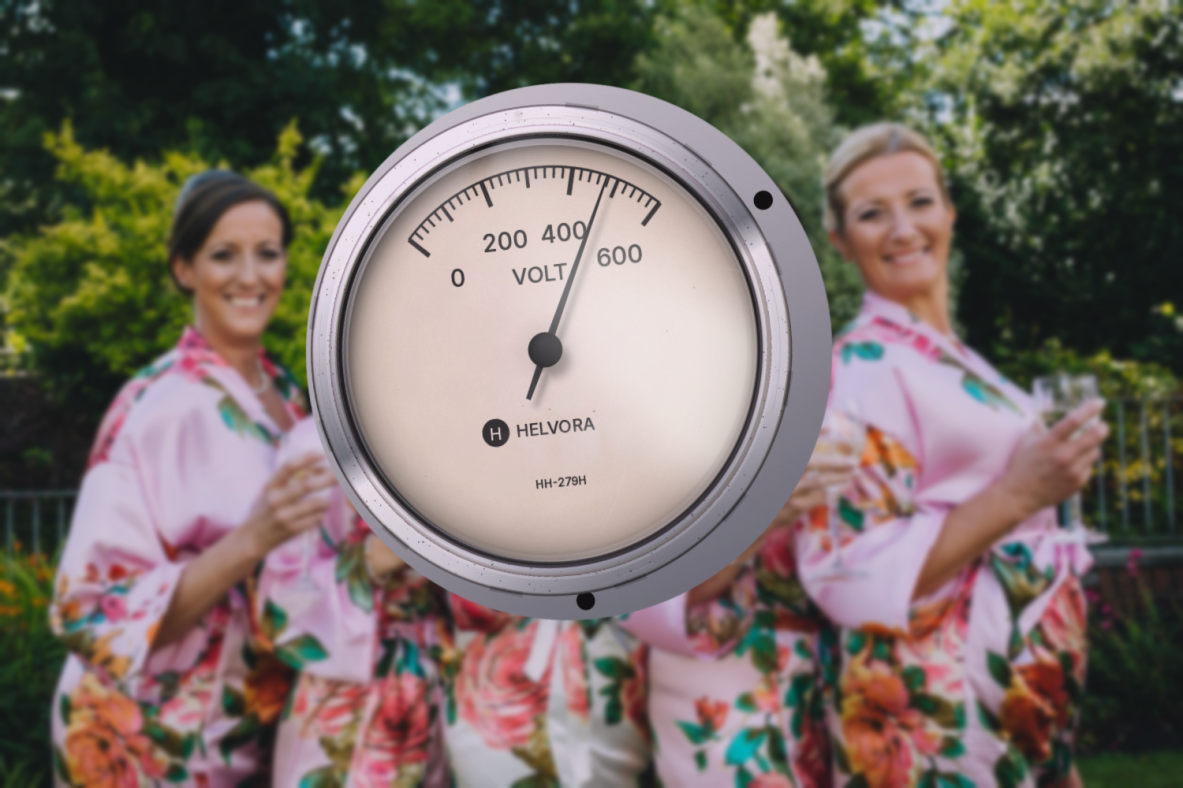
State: 480 V
